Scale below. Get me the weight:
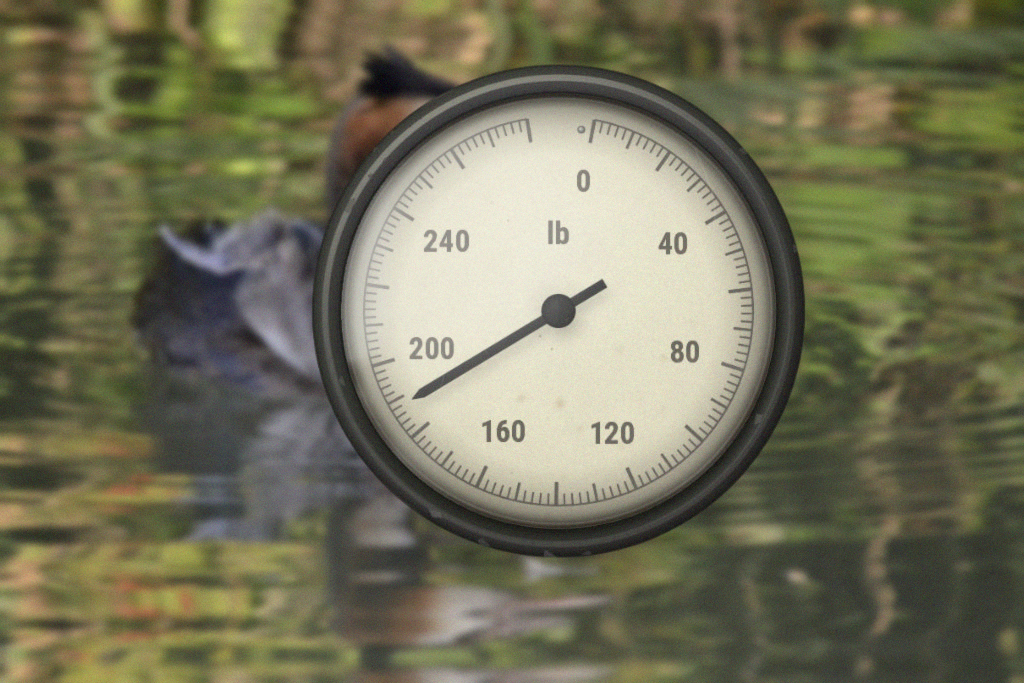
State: 188 lb
